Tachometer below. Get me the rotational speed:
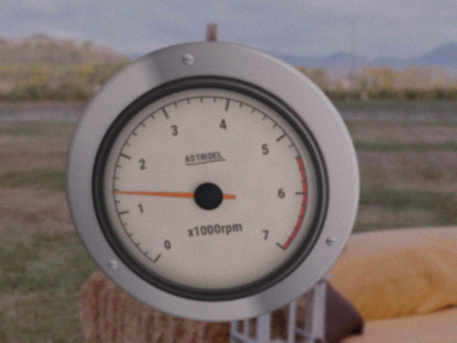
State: 1400 rpm
